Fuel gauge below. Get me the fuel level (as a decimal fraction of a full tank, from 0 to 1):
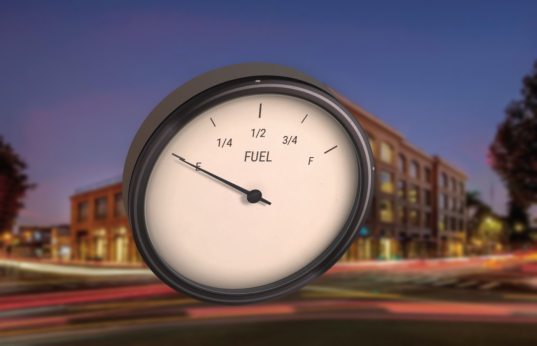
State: 0
